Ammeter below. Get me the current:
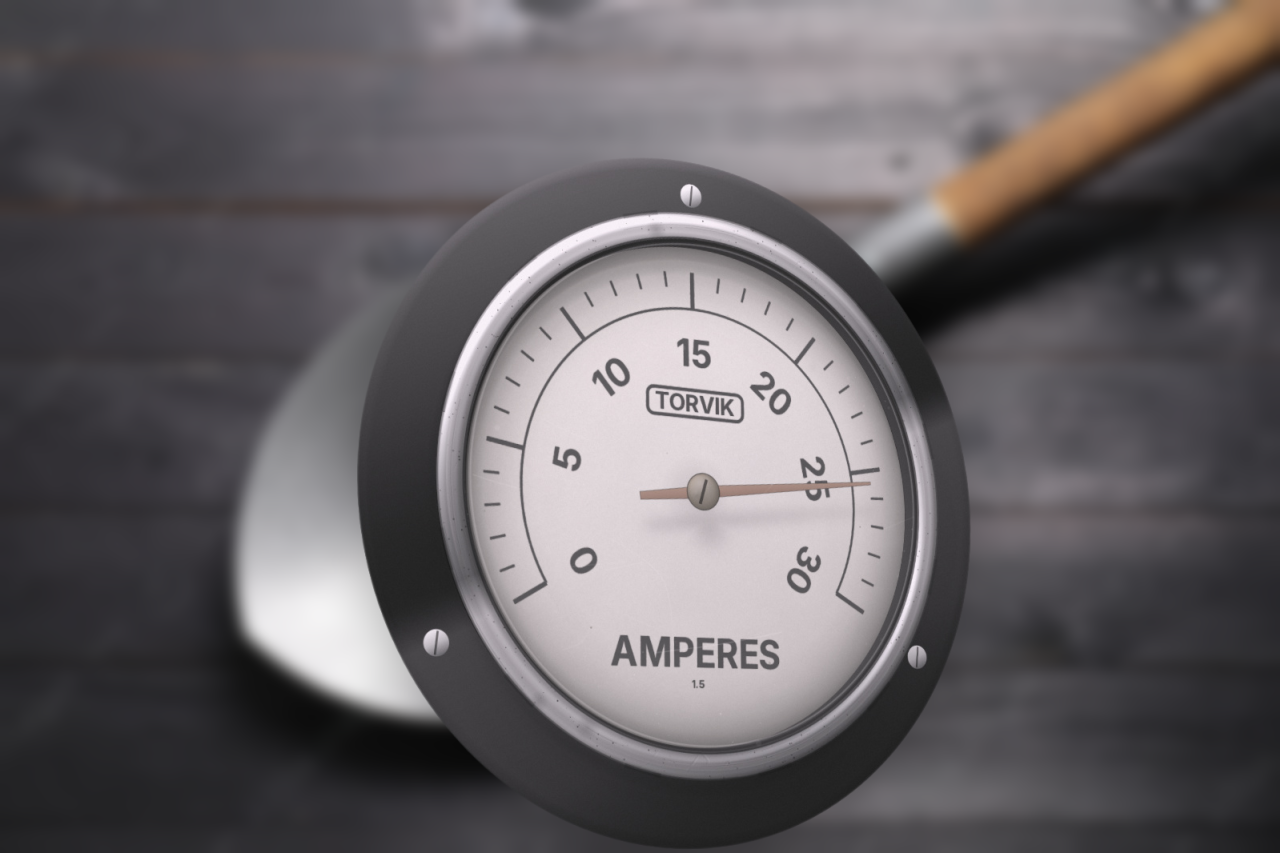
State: 25.5 A
